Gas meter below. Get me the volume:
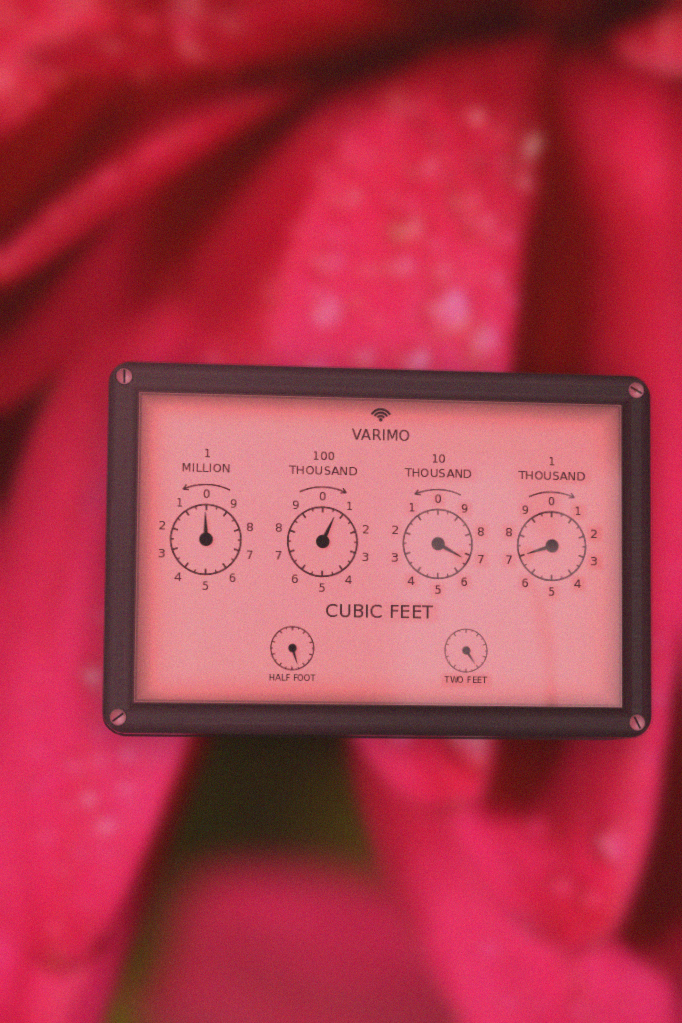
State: 6700 ft³
